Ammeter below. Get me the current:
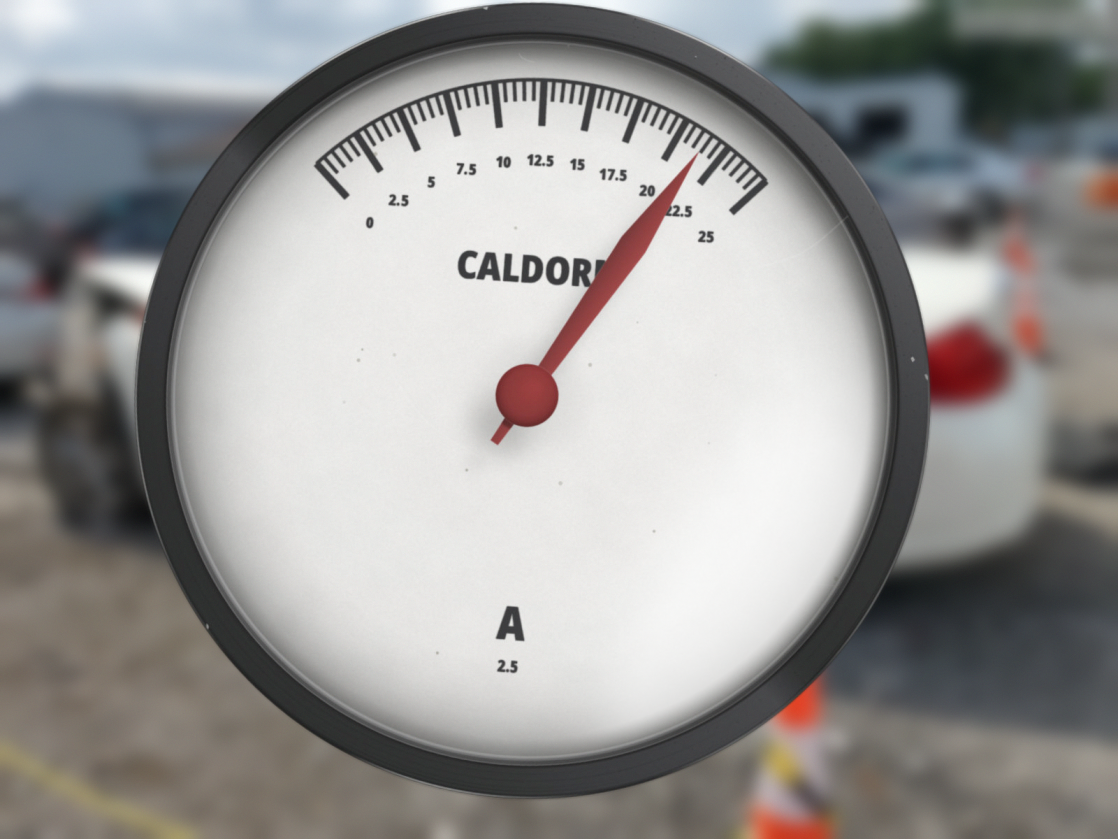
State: 21.5 A
